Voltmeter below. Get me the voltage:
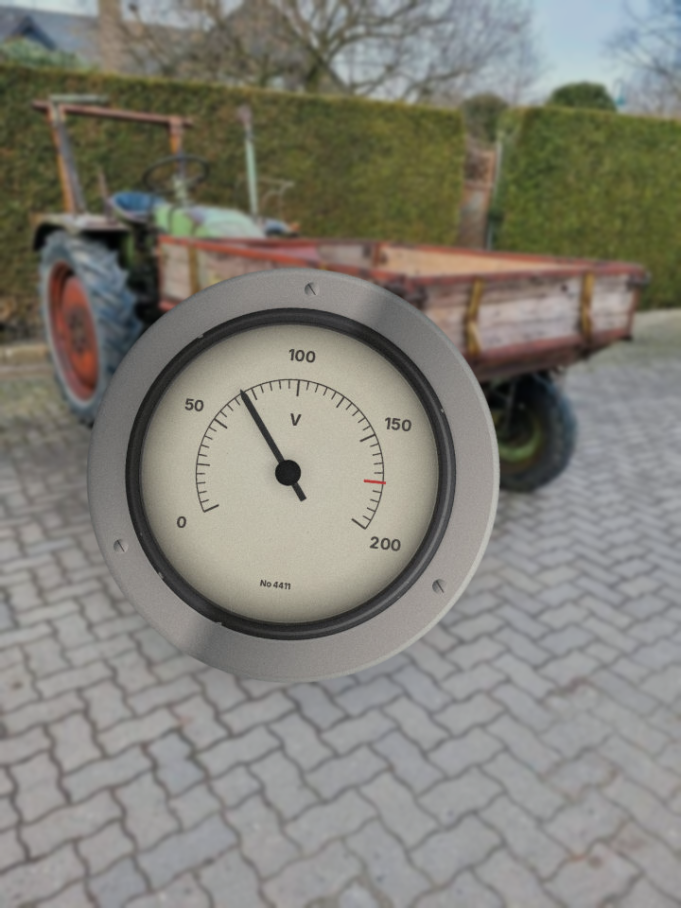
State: 70 V
